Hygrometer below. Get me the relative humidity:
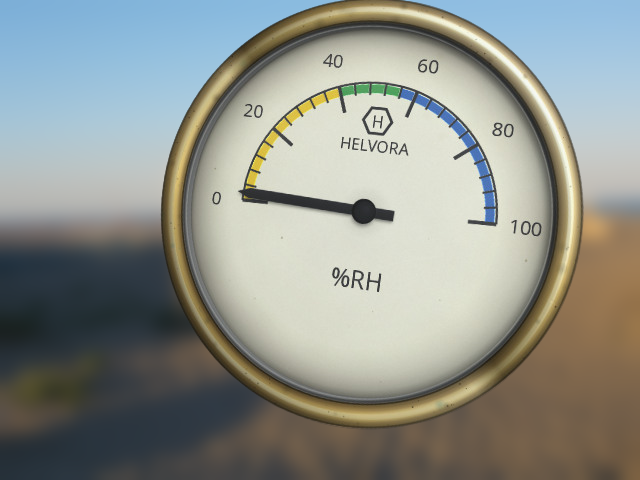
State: 2 %
